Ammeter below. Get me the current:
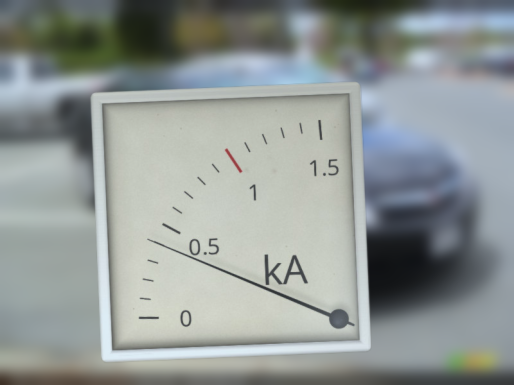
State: 0.4 kA
